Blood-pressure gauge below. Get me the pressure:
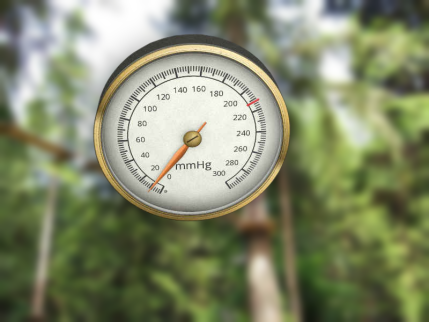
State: 10 mmHg
